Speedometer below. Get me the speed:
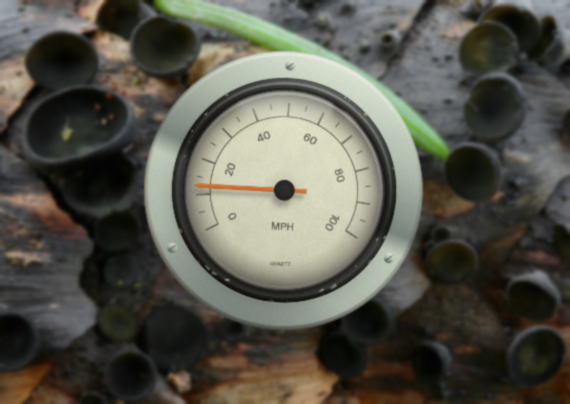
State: 12.5 mph
